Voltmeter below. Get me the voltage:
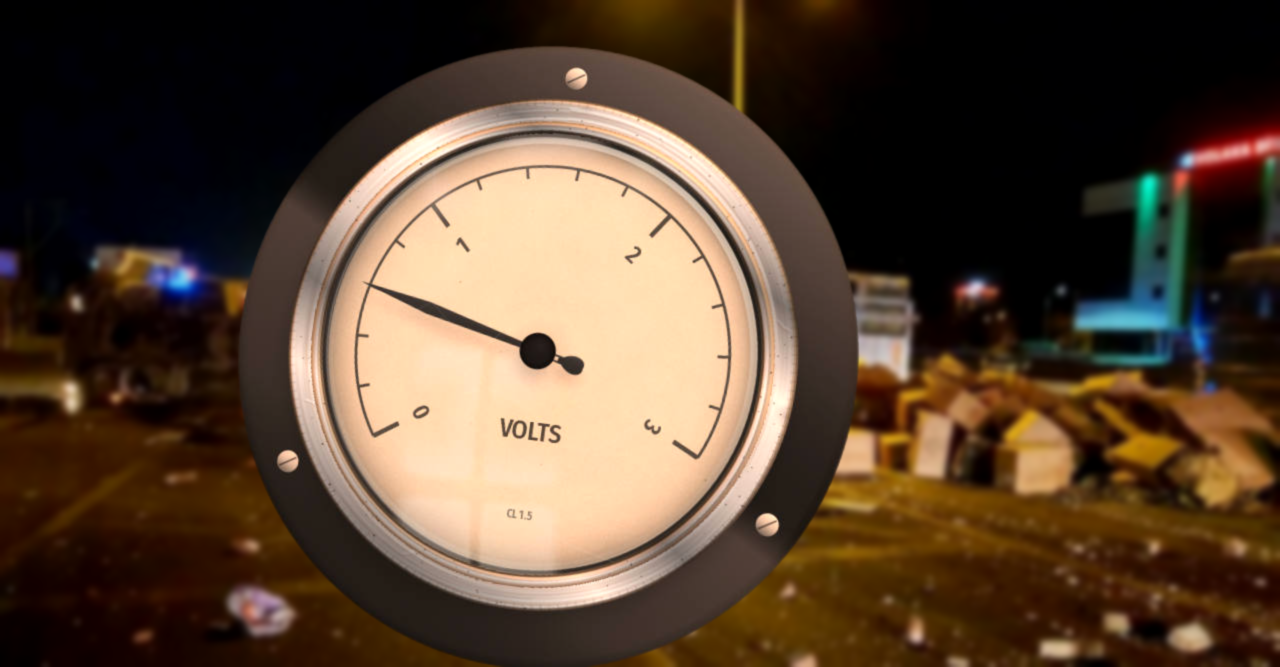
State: 0.6 V
